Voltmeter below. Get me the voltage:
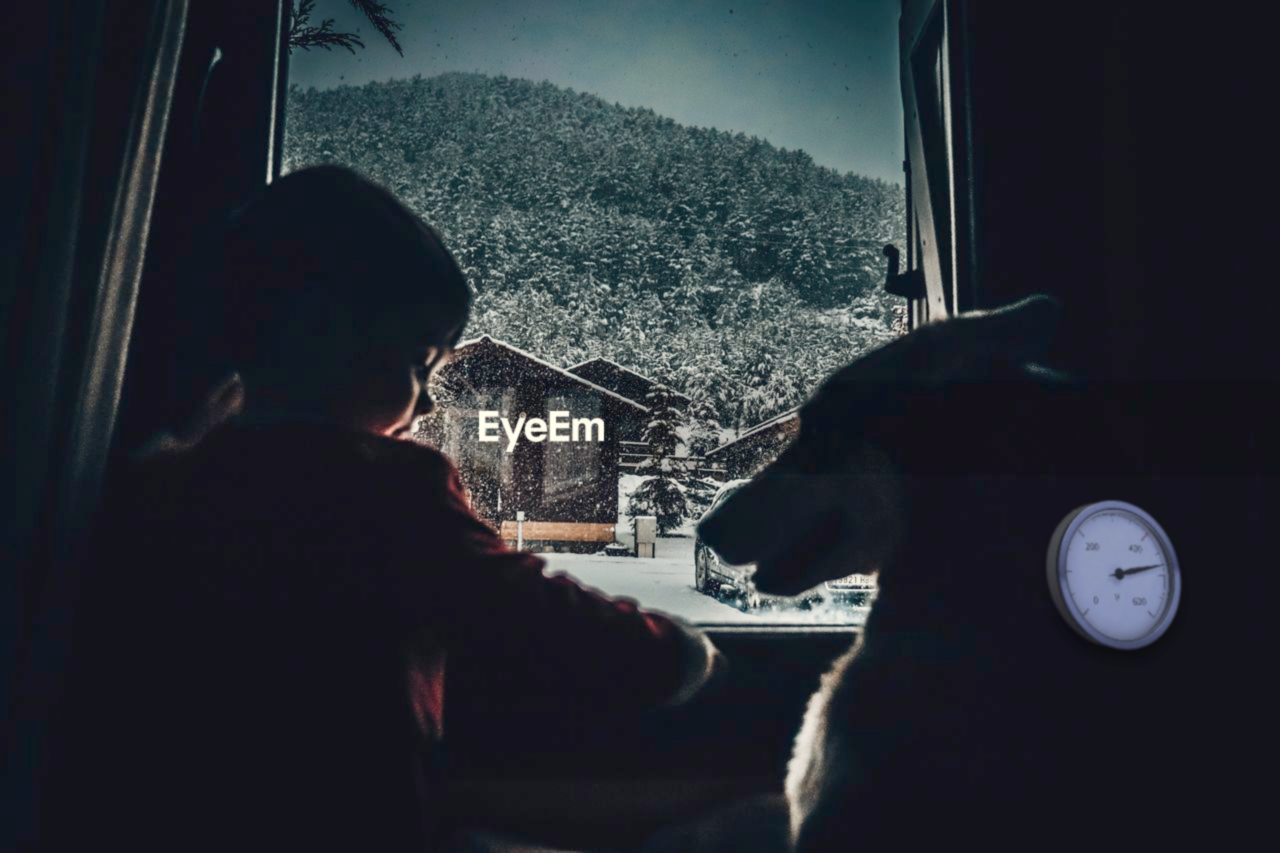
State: 475 V
